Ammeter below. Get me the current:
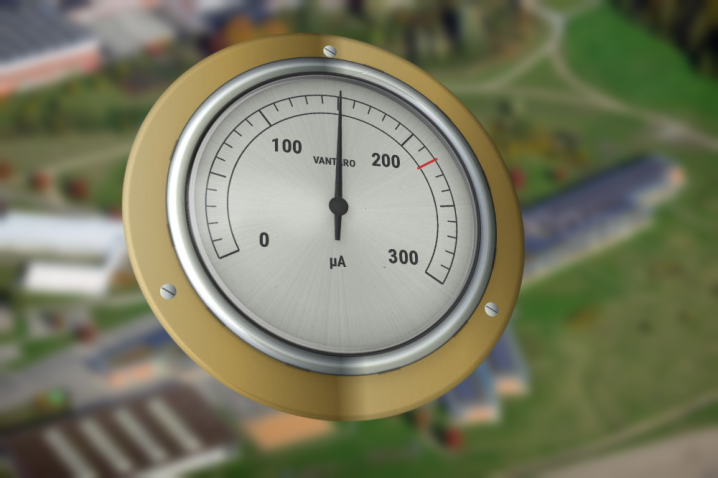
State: 150 µA
